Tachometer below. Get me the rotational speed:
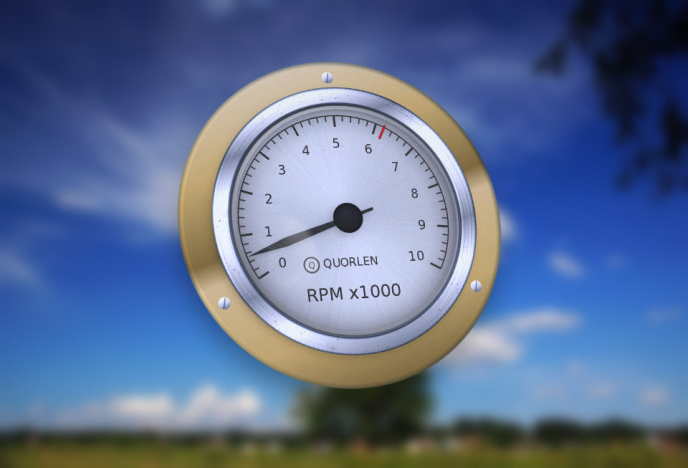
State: 500 rpm
